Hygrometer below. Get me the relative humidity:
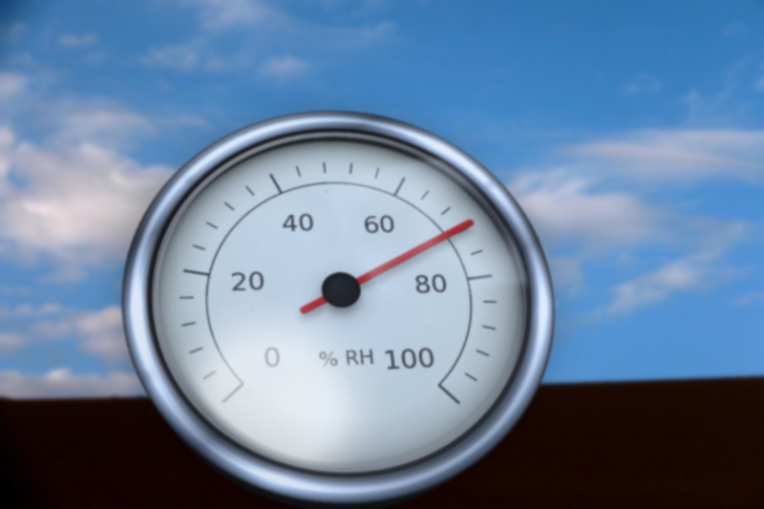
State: 72 %
